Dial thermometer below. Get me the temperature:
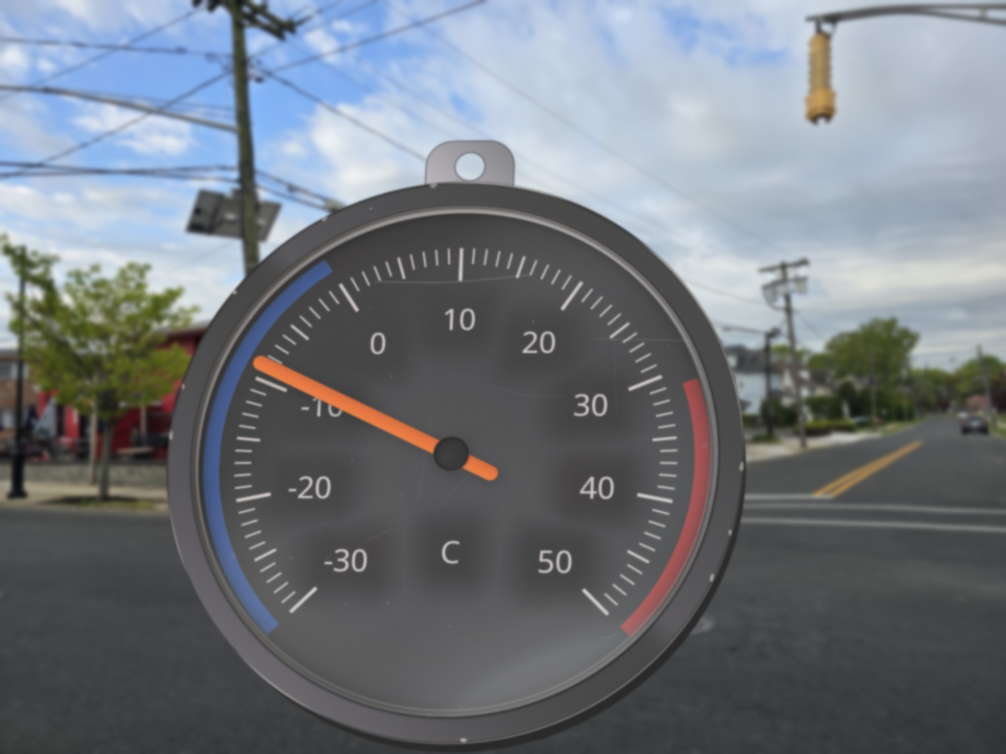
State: -9 °C
